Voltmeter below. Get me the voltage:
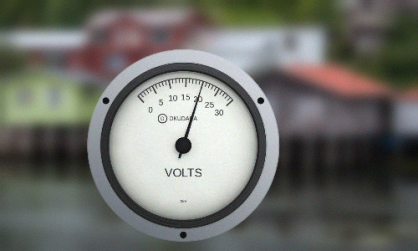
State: 20 V
